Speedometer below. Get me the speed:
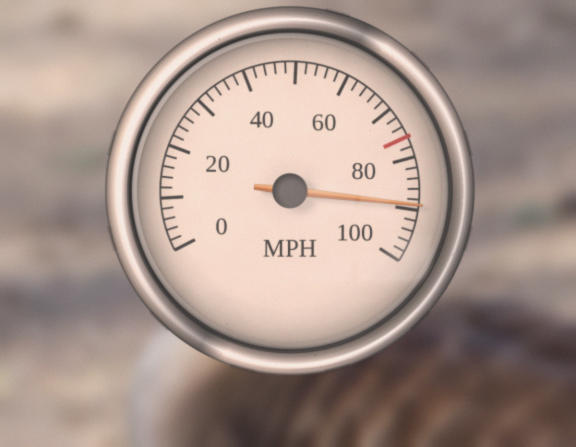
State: 89 mph
